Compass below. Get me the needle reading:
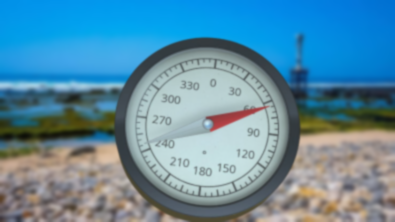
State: 65 °
